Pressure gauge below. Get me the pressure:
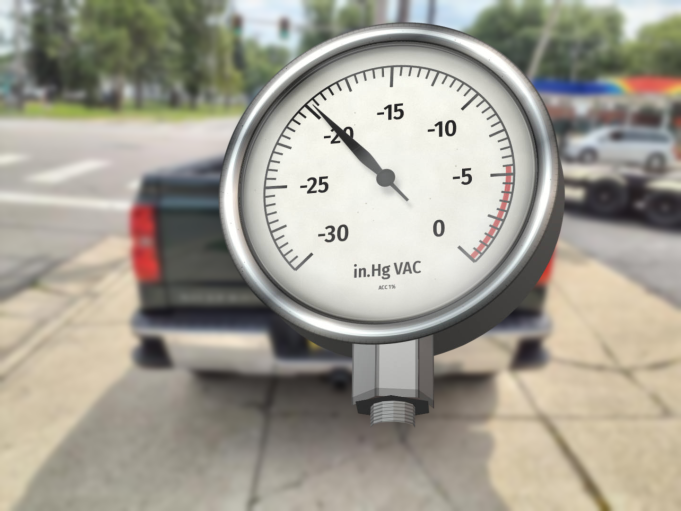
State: -19.75 inHg
